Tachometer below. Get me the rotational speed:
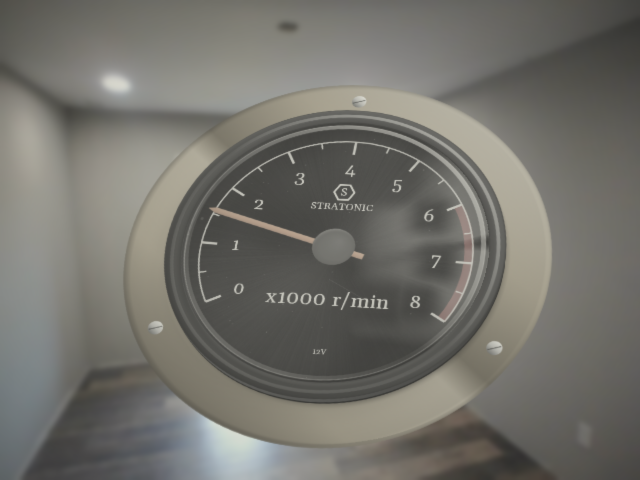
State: 1500 rpm
